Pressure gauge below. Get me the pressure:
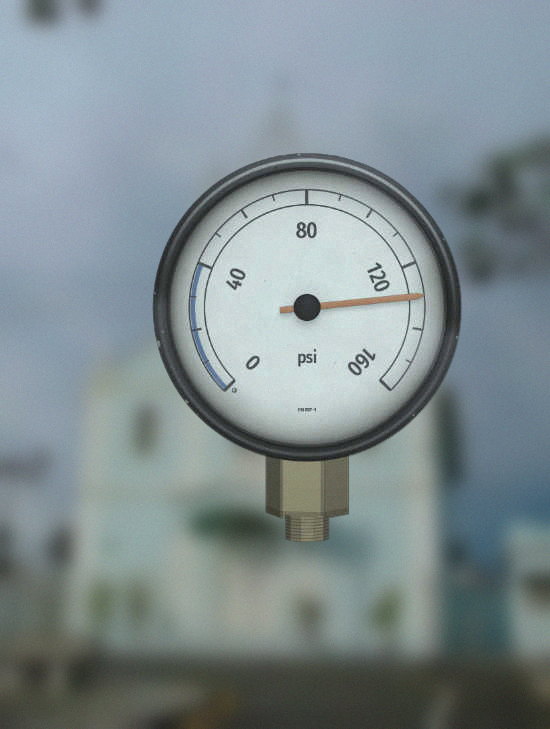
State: 130 psi
